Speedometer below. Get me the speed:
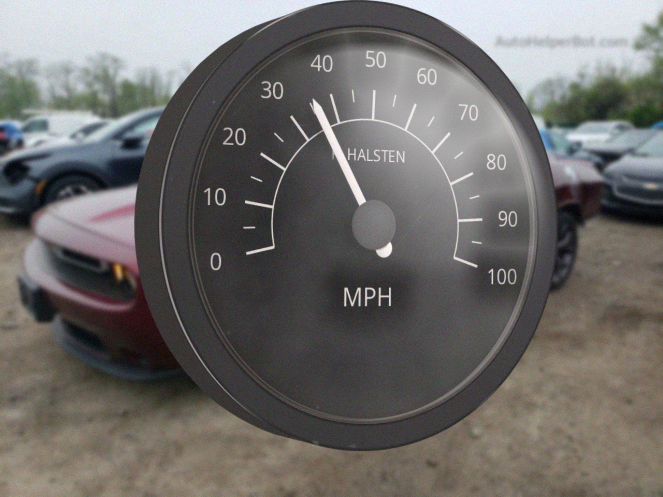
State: 35 mph
